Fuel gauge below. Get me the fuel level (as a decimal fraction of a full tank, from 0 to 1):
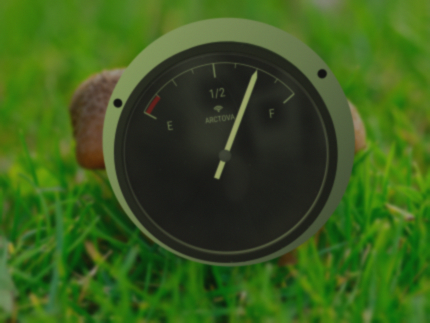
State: 0.75
